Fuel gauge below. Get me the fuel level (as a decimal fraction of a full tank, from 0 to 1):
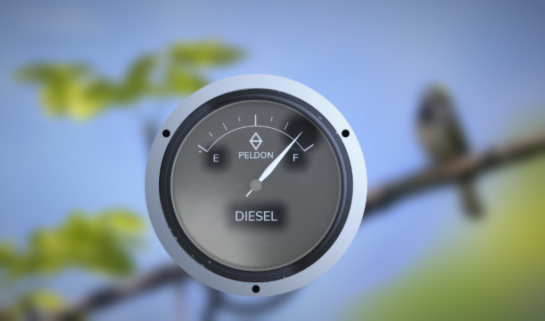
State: 0.875
